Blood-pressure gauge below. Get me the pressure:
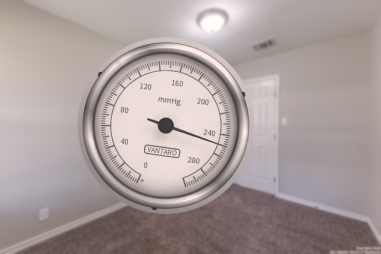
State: 250 mmHg
